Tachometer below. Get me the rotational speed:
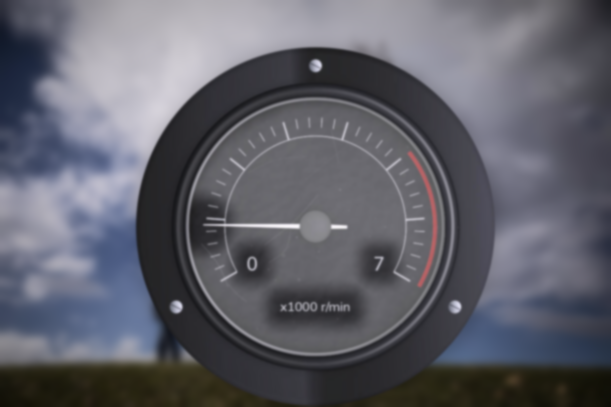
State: 900 rpm
